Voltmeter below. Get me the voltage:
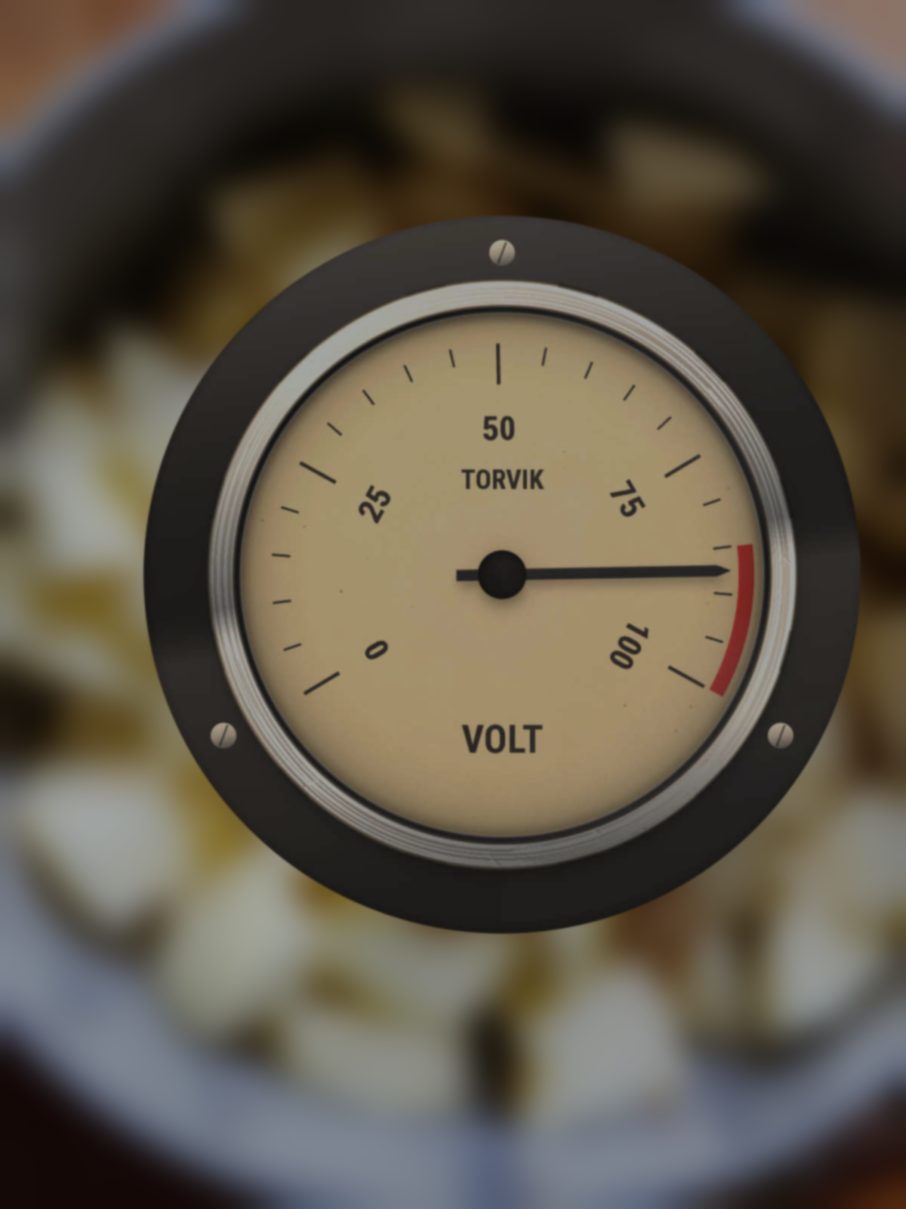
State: 87.5 V
